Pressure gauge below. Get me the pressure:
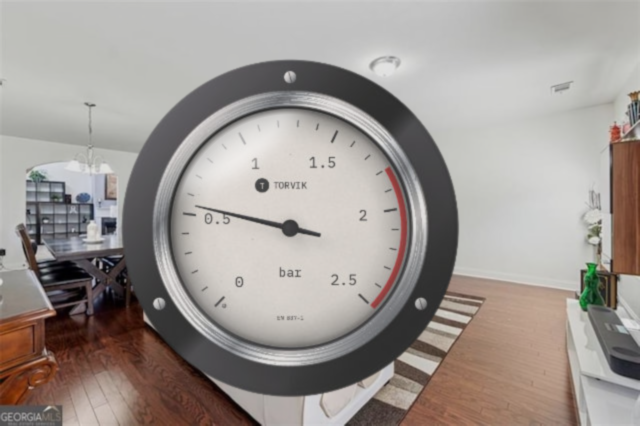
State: 0.55 bar
